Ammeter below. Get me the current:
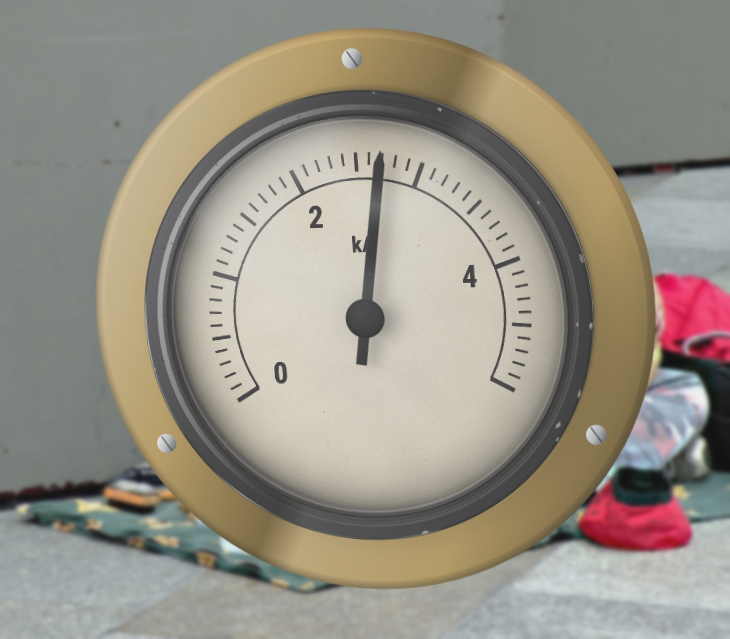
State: 2.7 kA
